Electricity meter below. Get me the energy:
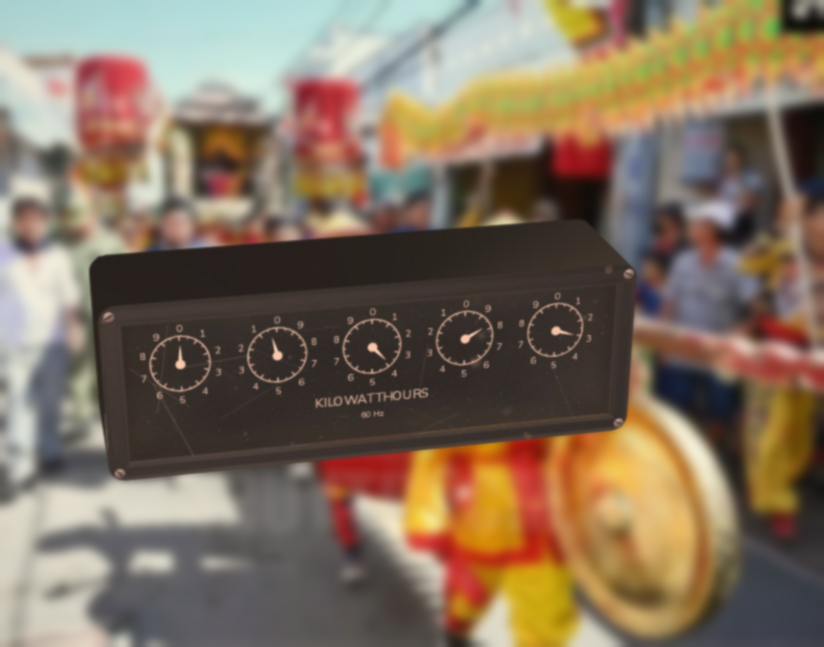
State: 383 kWh
